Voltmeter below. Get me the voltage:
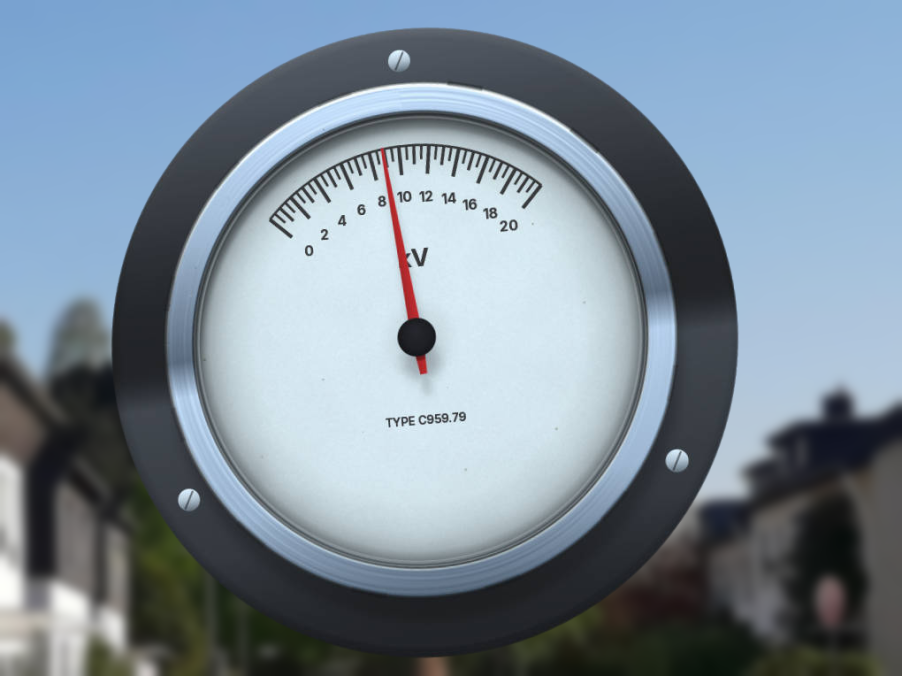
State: 9 kV
